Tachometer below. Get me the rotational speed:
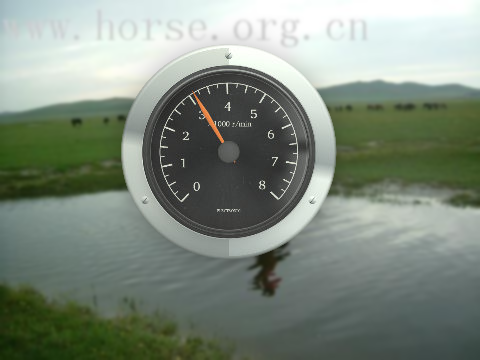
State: 3125 rpm
